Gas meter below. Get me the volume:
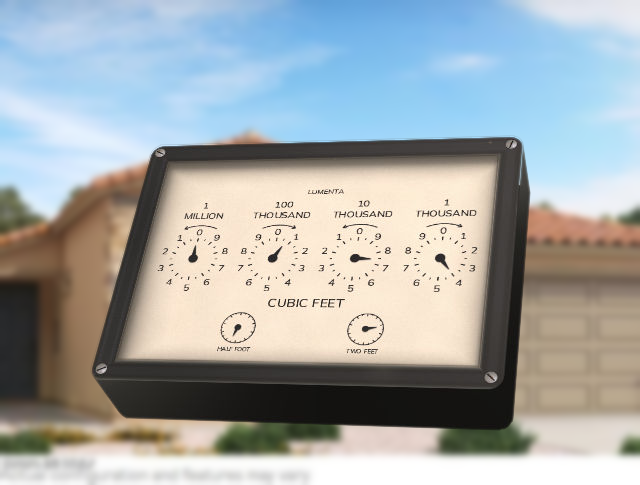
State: 7400 ft³
